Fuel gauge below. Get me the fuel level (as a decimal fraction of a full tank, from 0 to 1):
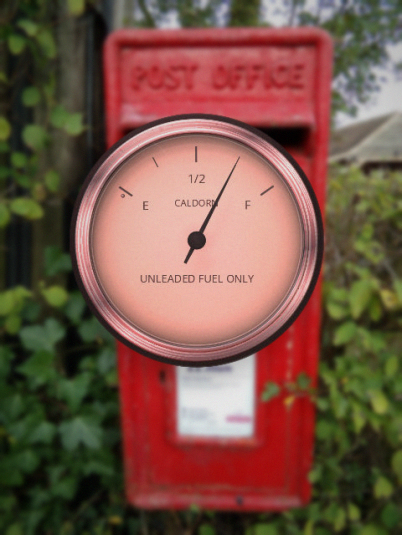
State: 0.75
